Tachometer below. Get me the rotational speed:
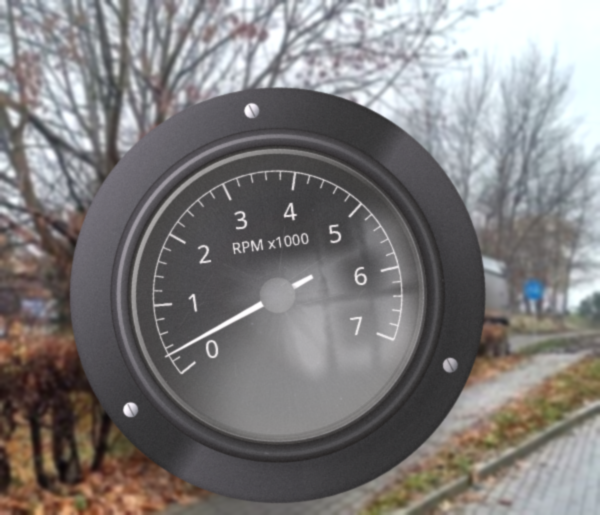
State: 300 rpm
